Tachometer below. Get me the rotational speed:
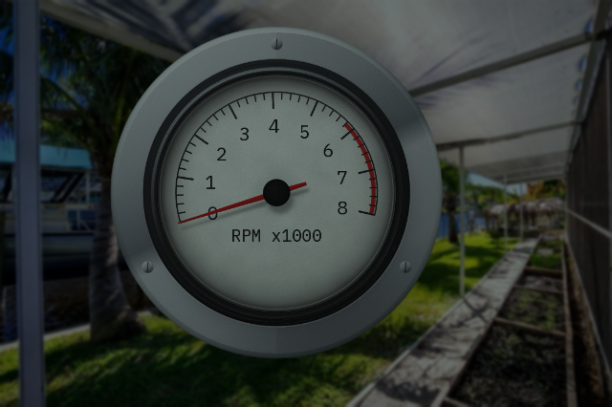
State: 0 rpm
